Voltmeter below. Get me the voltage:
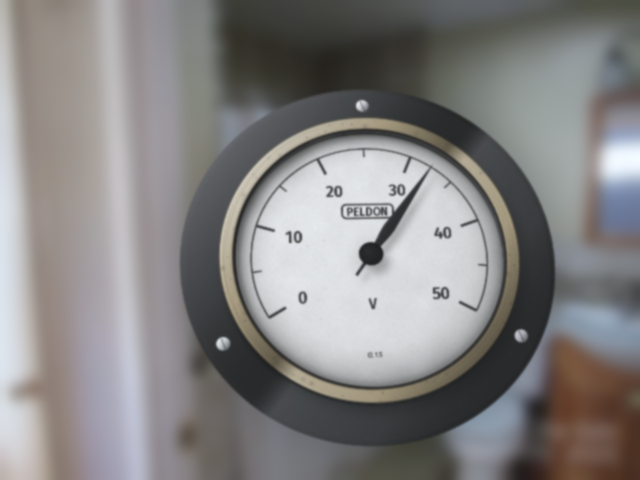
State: 32.5 V
